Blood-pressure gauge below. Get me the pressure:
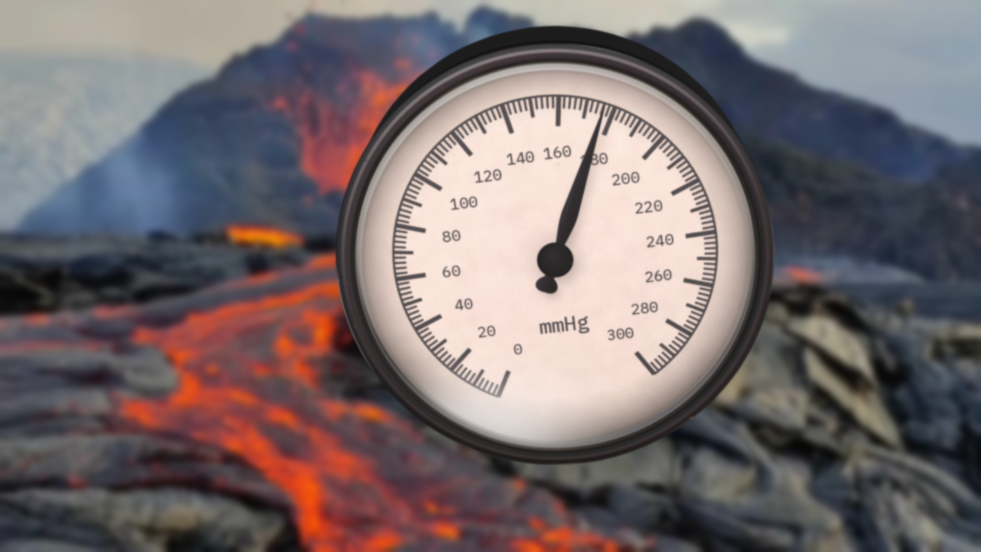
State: 176 mmHg
